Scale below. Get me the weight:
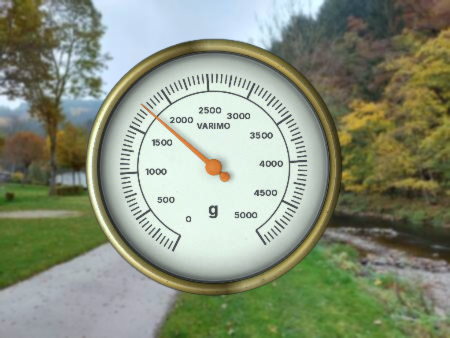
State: 1750 g
